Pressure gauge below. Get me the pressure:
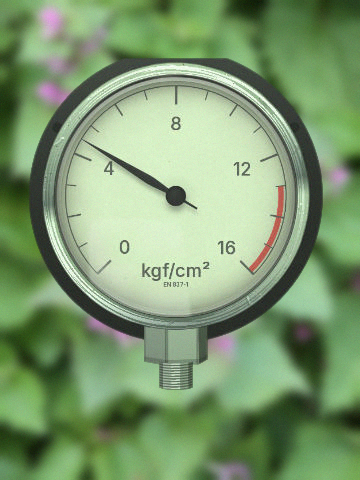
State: 4.5 kg/cm²
